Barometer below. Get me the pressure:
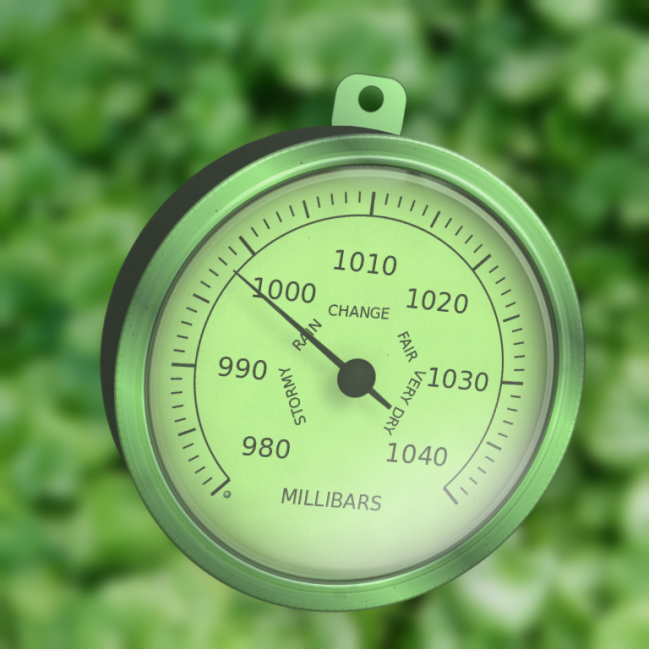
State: 998 mbar
